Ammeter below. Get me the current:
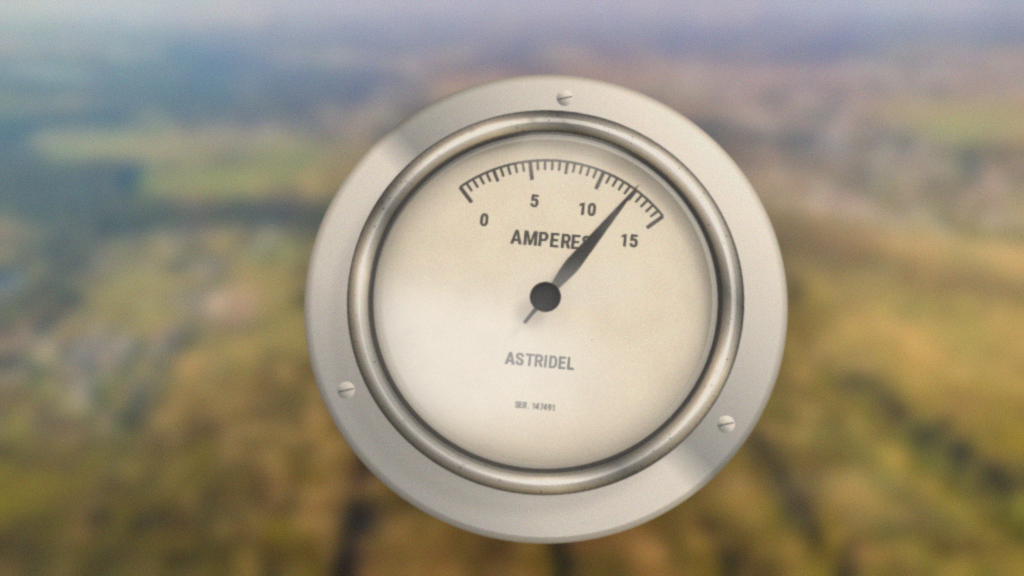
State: 12.5 A
